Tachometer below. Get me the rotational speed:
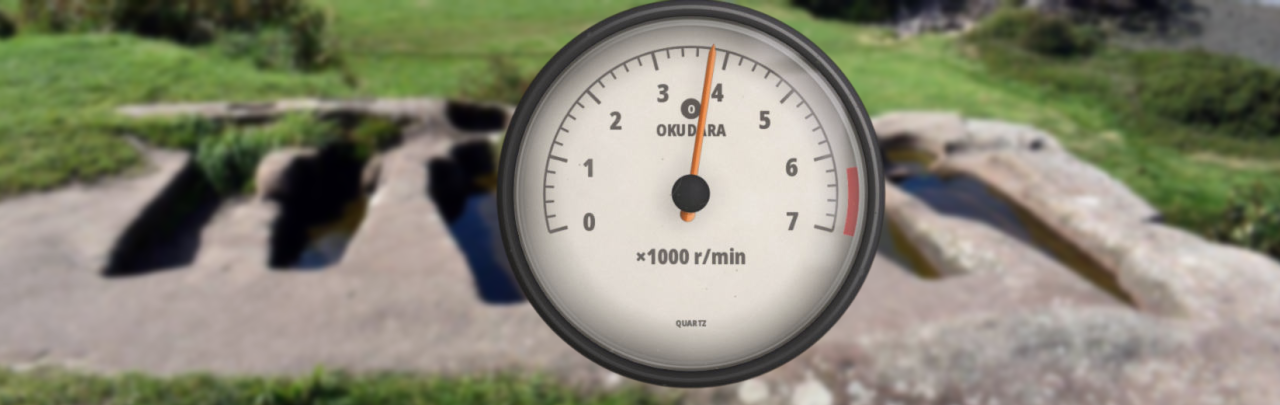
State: 3800 rpm
